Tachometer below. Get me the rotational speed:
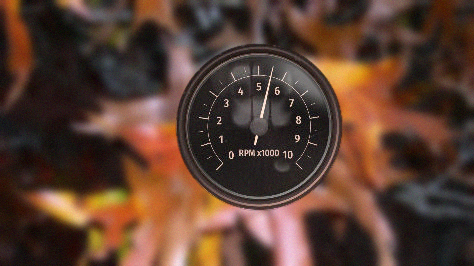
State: 5500 rpm
